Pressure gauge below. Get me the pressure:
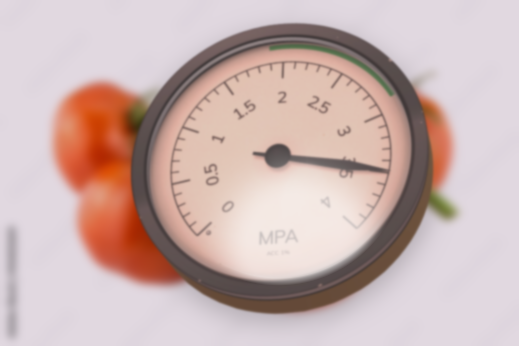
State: 3.5 MPa
